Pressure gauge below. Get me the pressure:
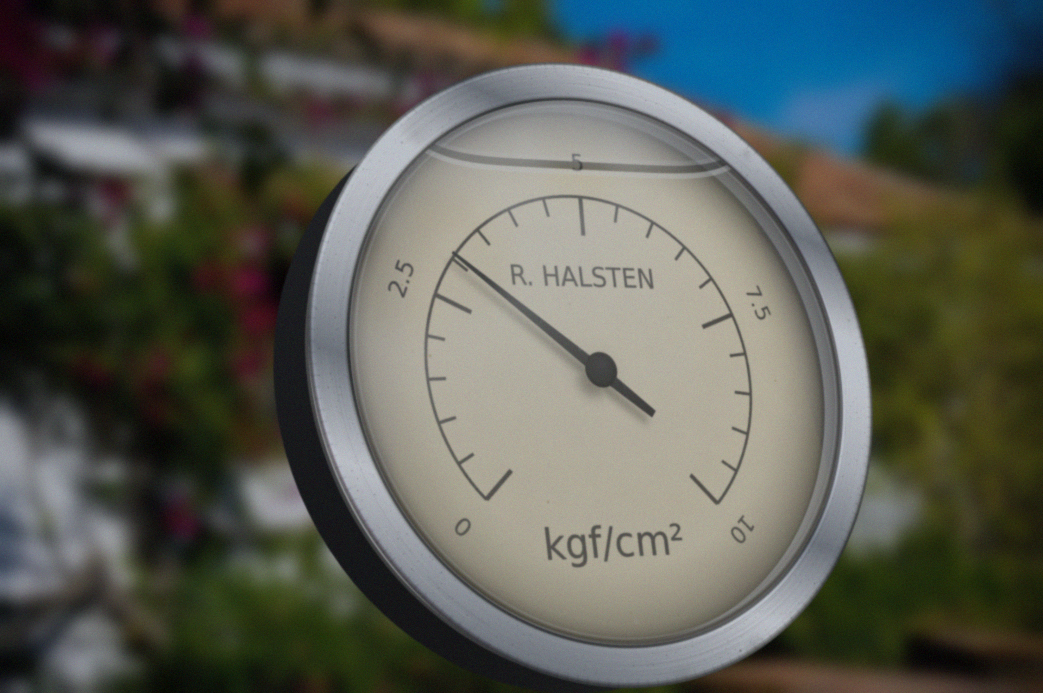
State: 3 kg/cm²
